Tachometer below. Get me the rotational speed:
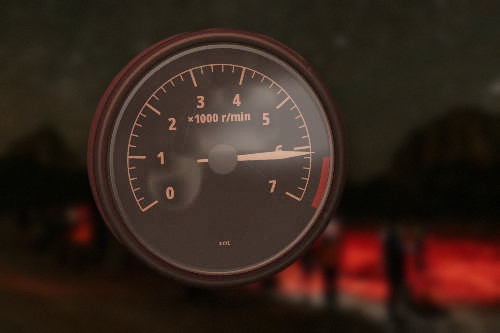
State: 6100 rpm
